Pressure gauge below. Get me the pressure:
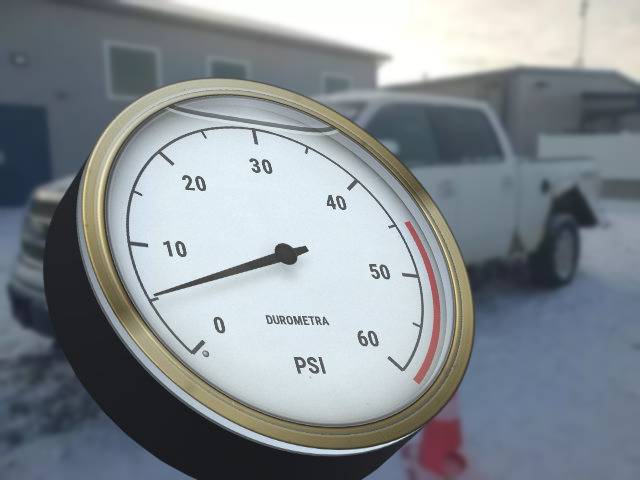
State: 5 psi
